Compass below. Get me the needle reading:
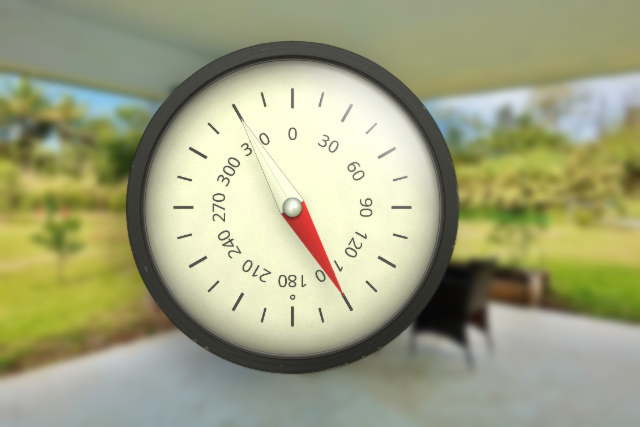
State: 150 °
